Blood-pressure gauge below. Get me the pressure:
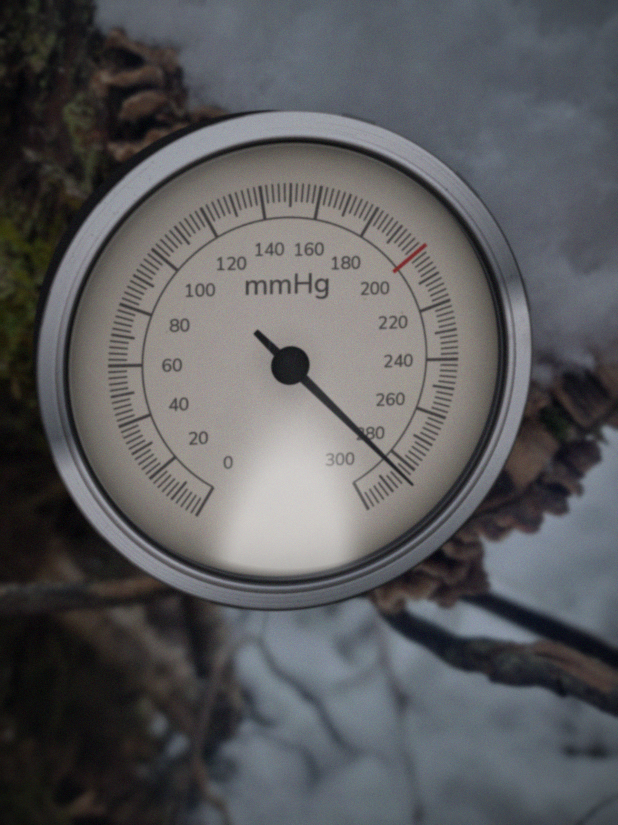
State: 284 mmHg
